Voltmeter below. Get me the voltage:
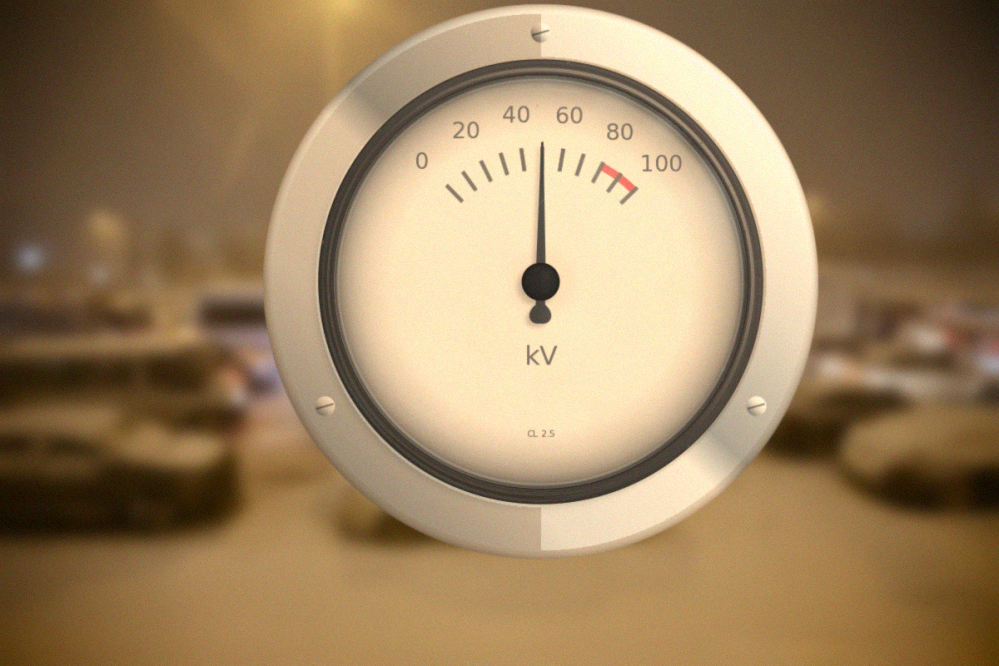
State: 50 kV
